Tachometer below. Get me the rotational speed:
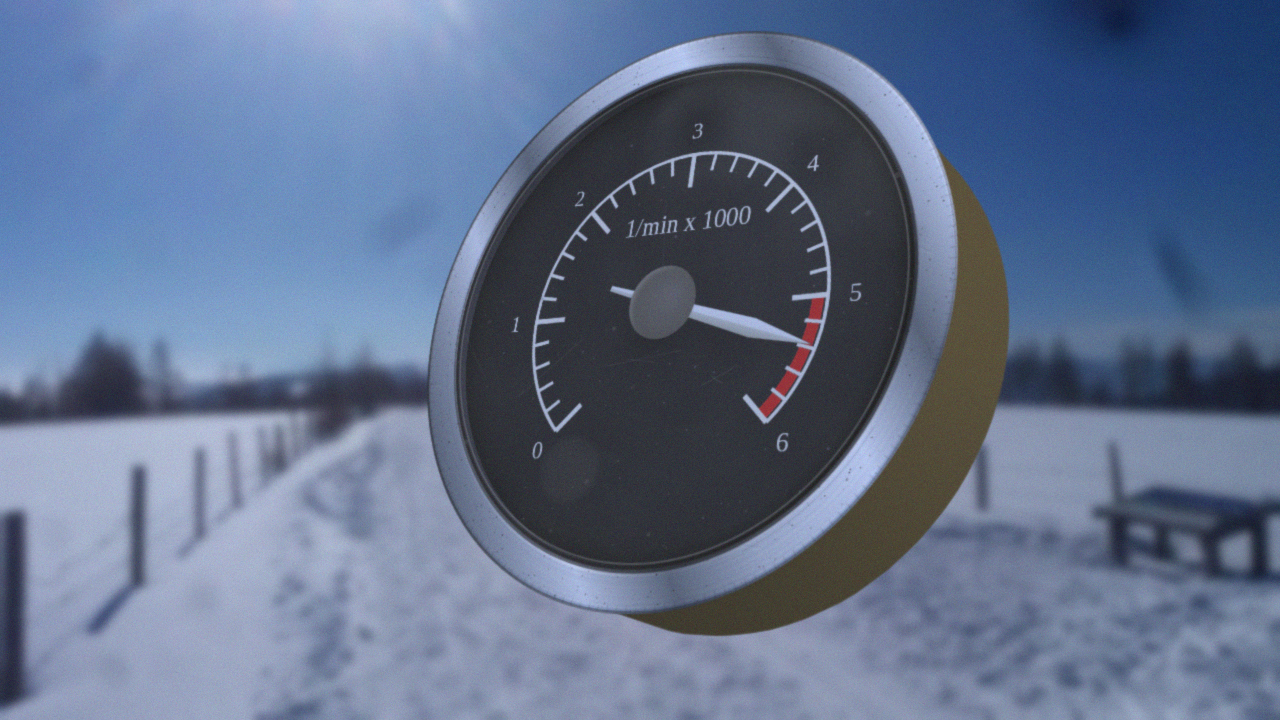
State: 5400 rpm
